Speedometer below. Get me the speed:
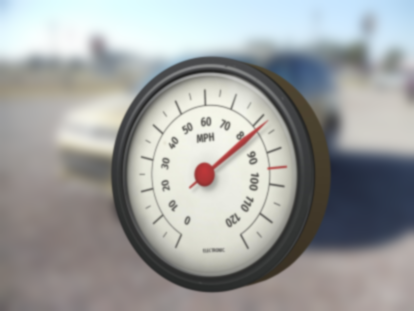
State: 82.5 mph
